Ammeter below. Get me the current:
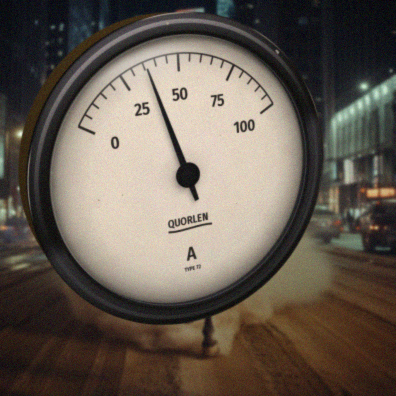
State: 35 A
